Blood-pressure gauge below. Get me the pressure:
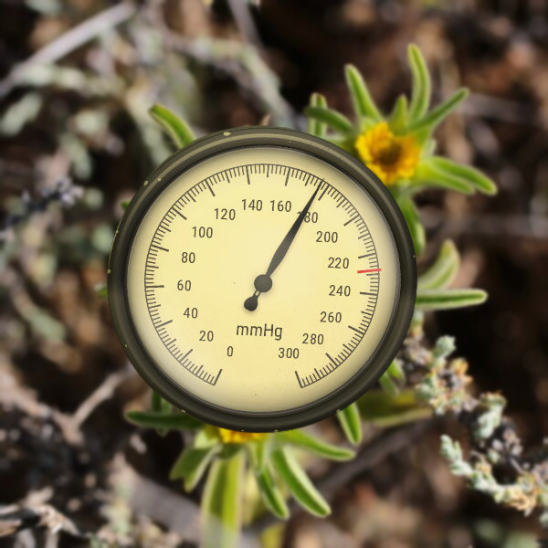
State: 176 mmHg
